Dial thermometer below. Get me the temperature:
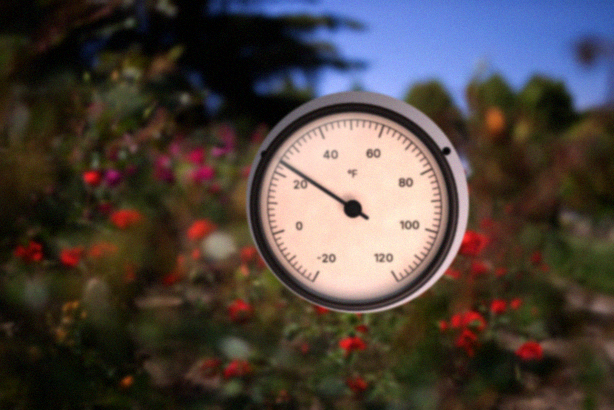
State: 24 °F
